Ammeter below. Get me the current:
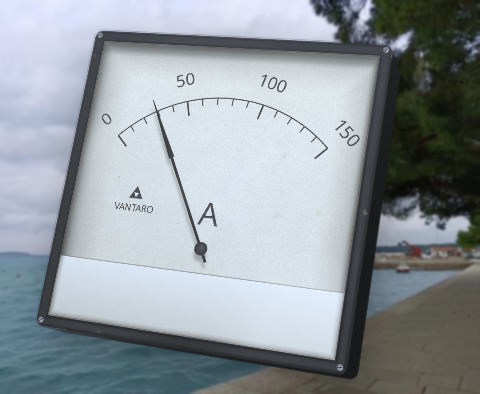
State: 30 A
